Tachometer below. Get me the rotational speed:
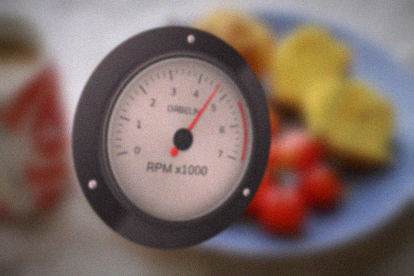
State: 4600 rpm
